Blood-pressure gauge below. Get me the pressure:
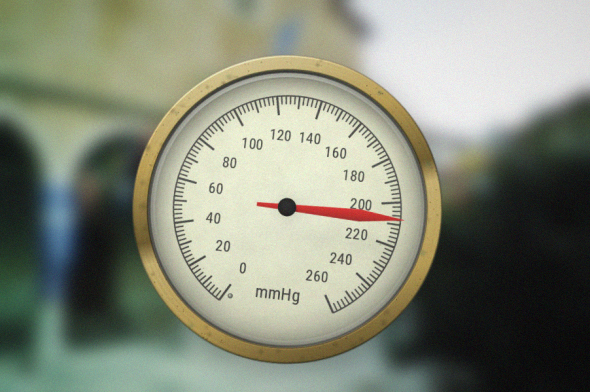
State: 208 mmHg
